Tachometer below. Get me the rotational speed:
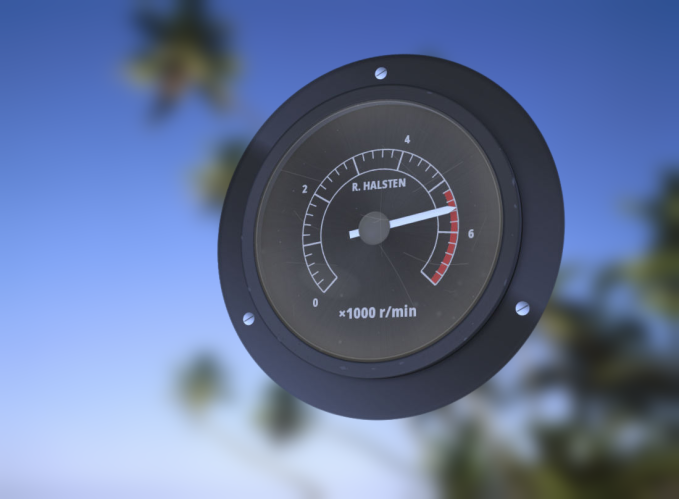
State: 5600 rpm
